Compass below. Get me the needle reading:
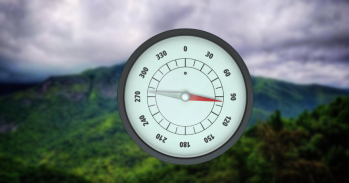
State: 97.5 °
